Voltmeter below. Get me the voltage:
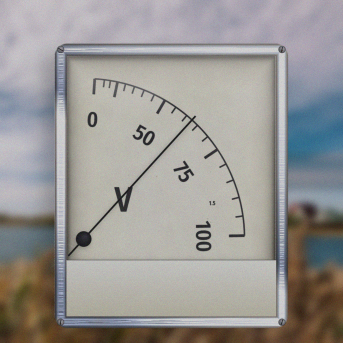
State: 62.5 V
